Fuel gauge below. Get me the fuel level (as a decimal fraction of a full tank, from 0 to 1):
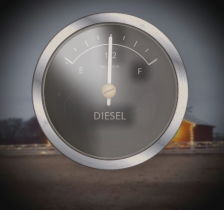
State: 0.5
